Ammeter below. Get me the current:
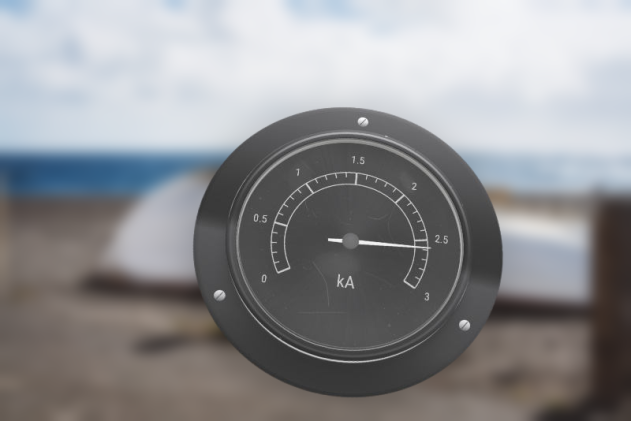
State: 2.6 kA
